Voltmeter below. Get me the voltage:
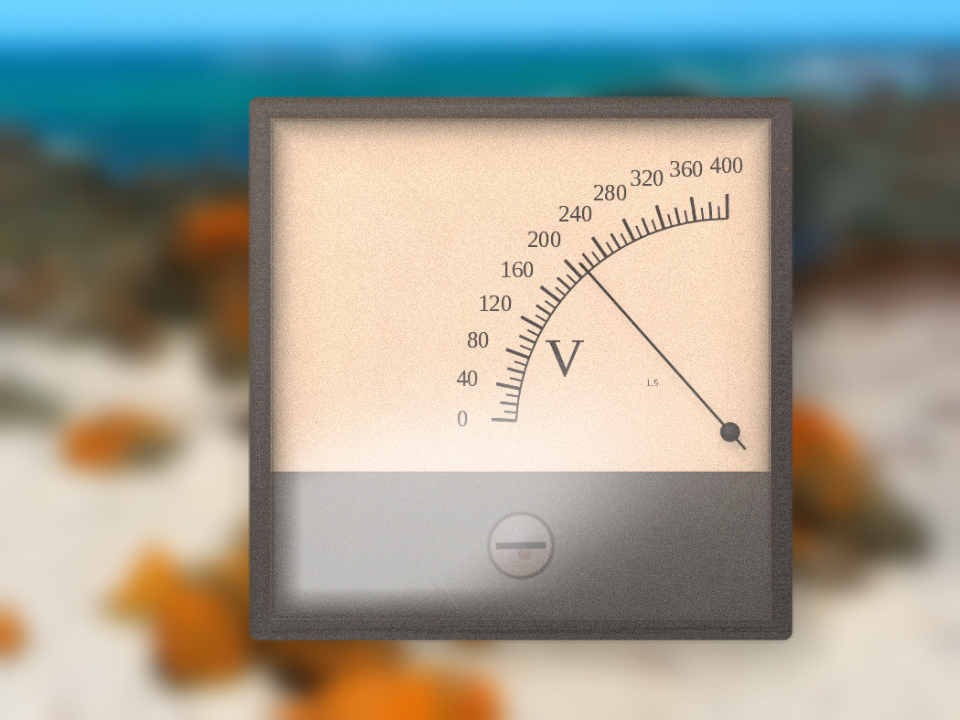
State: 210 V
